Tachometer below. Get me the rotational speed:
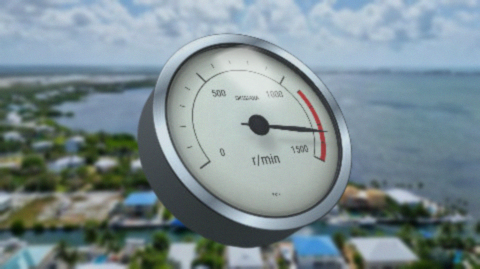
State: 1350 rpm
